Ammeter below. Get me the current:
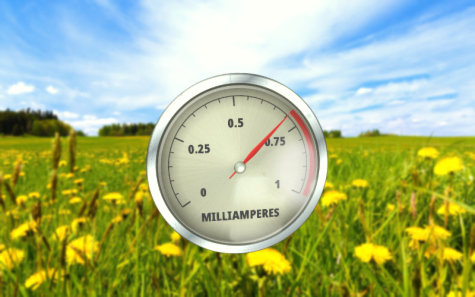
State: 0.7 mA
